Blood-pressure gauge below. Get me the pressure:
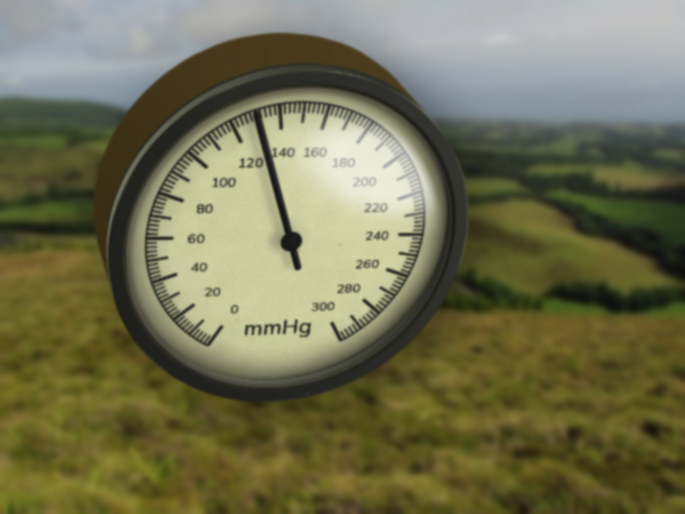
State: 130 mmHg
